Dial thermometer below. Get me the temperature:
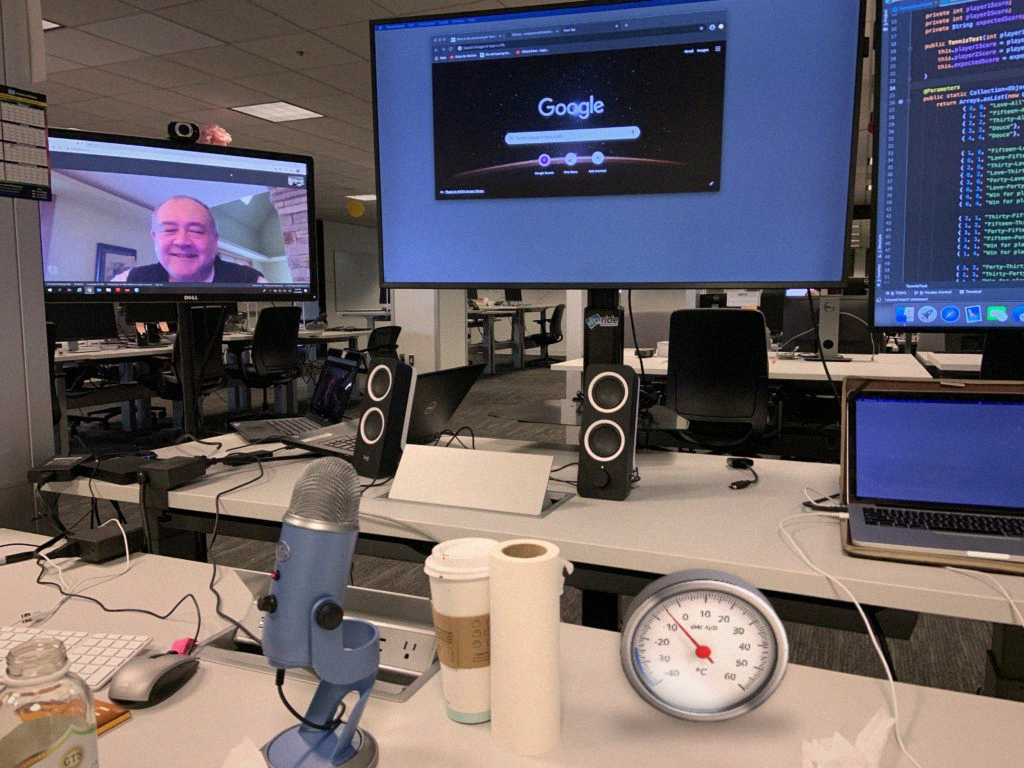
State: -5 °C
